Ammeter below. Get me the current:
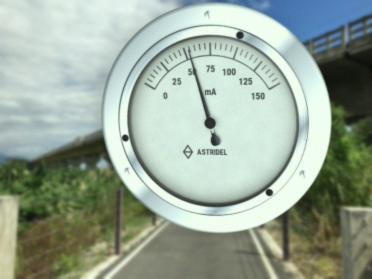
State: 55 mA
